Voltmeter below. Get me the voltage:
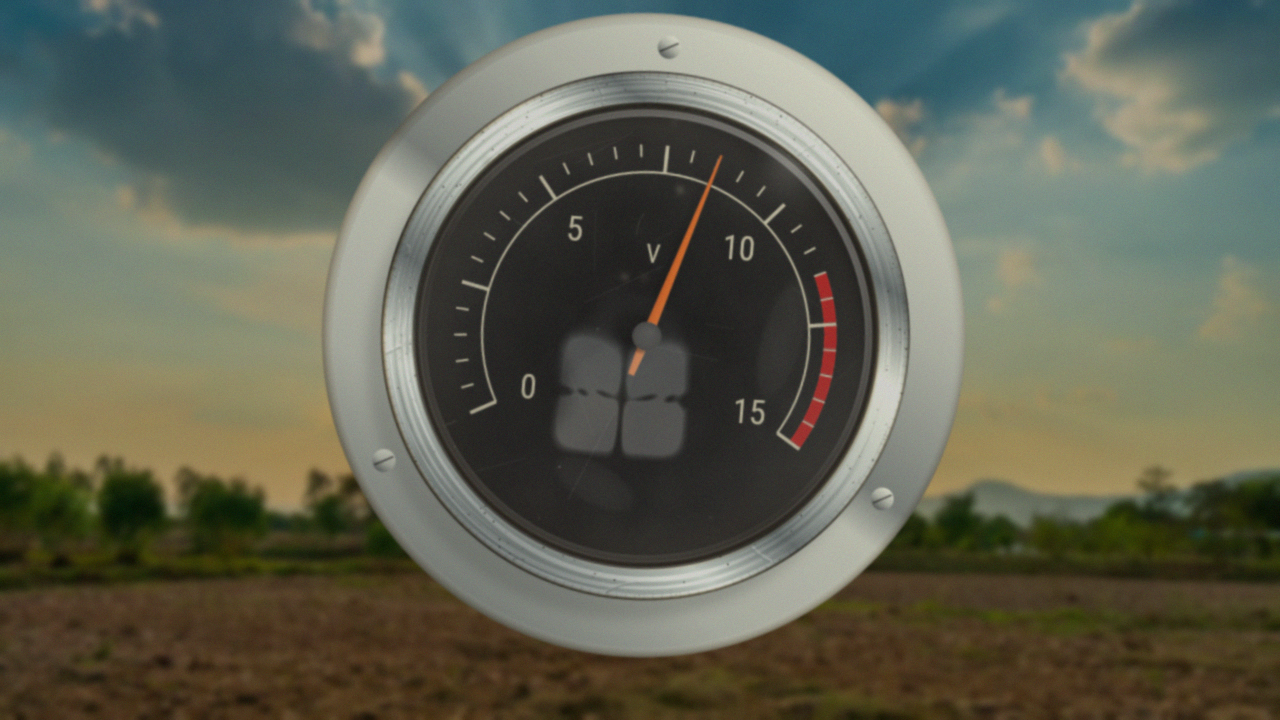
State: 8.5 V
